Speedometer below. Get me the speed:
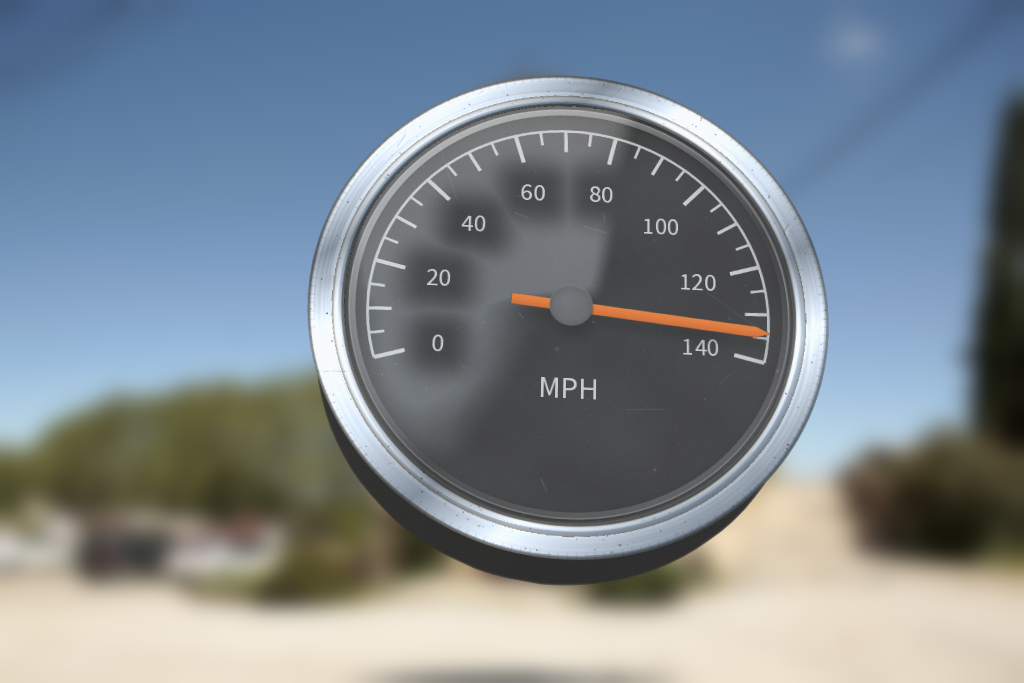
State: 135 mph
